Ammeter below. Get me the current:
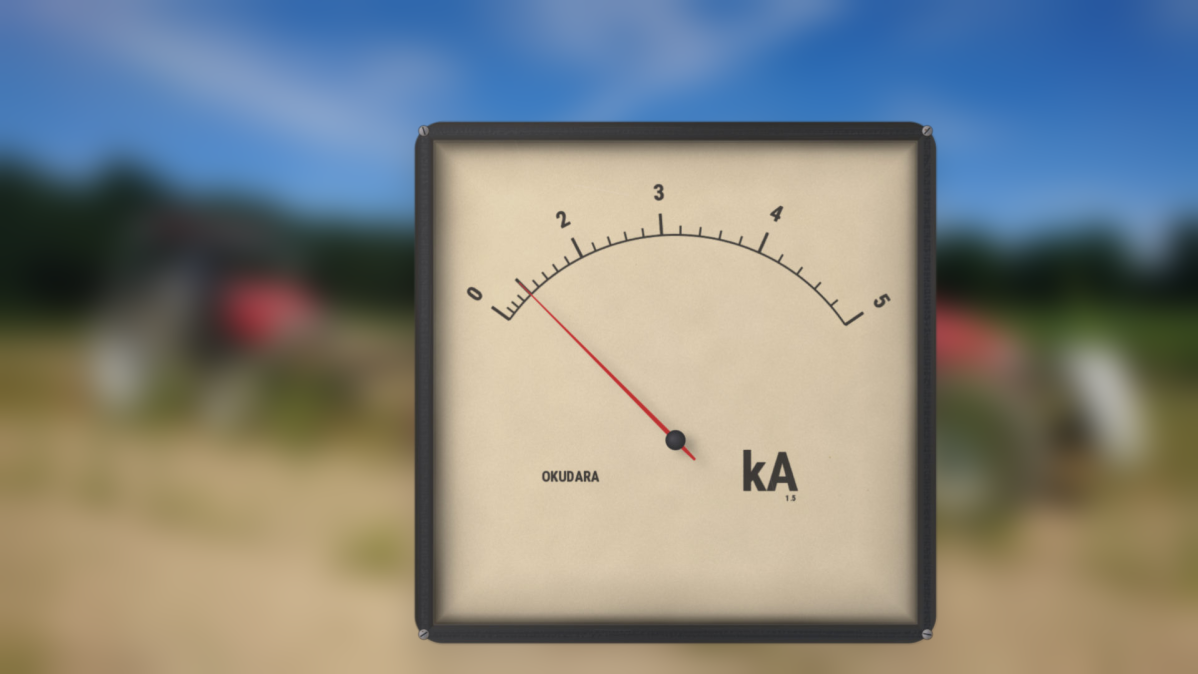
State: 1 kA
